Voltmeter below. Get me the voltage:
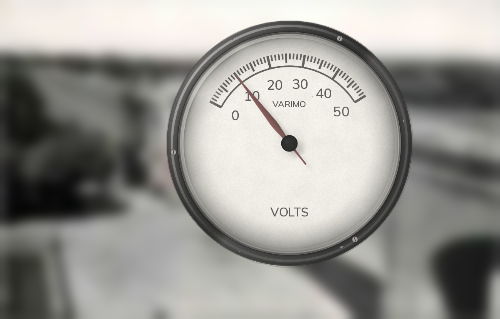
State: 10 V
